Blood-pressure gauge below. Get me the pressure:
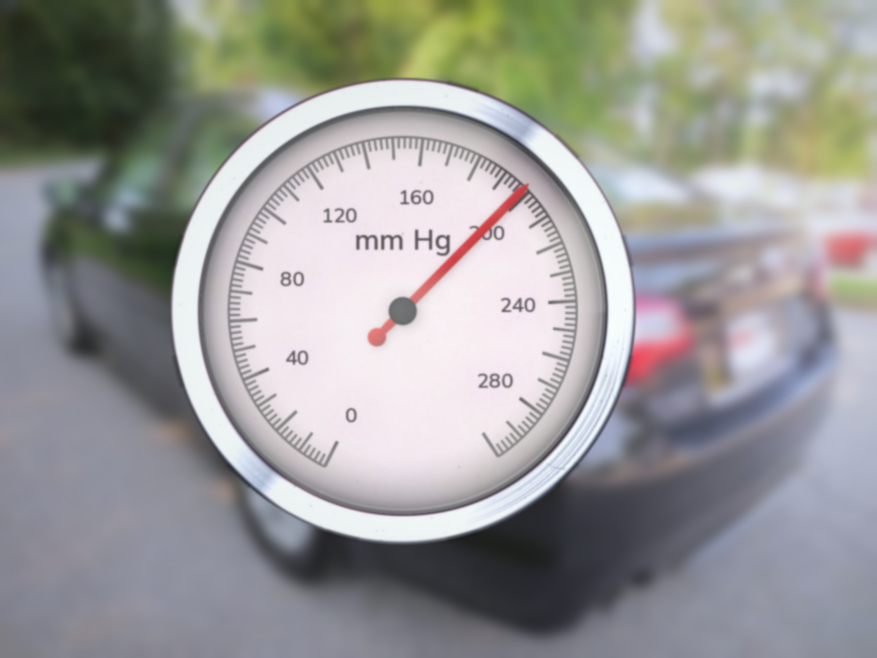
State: 198 mmHg
